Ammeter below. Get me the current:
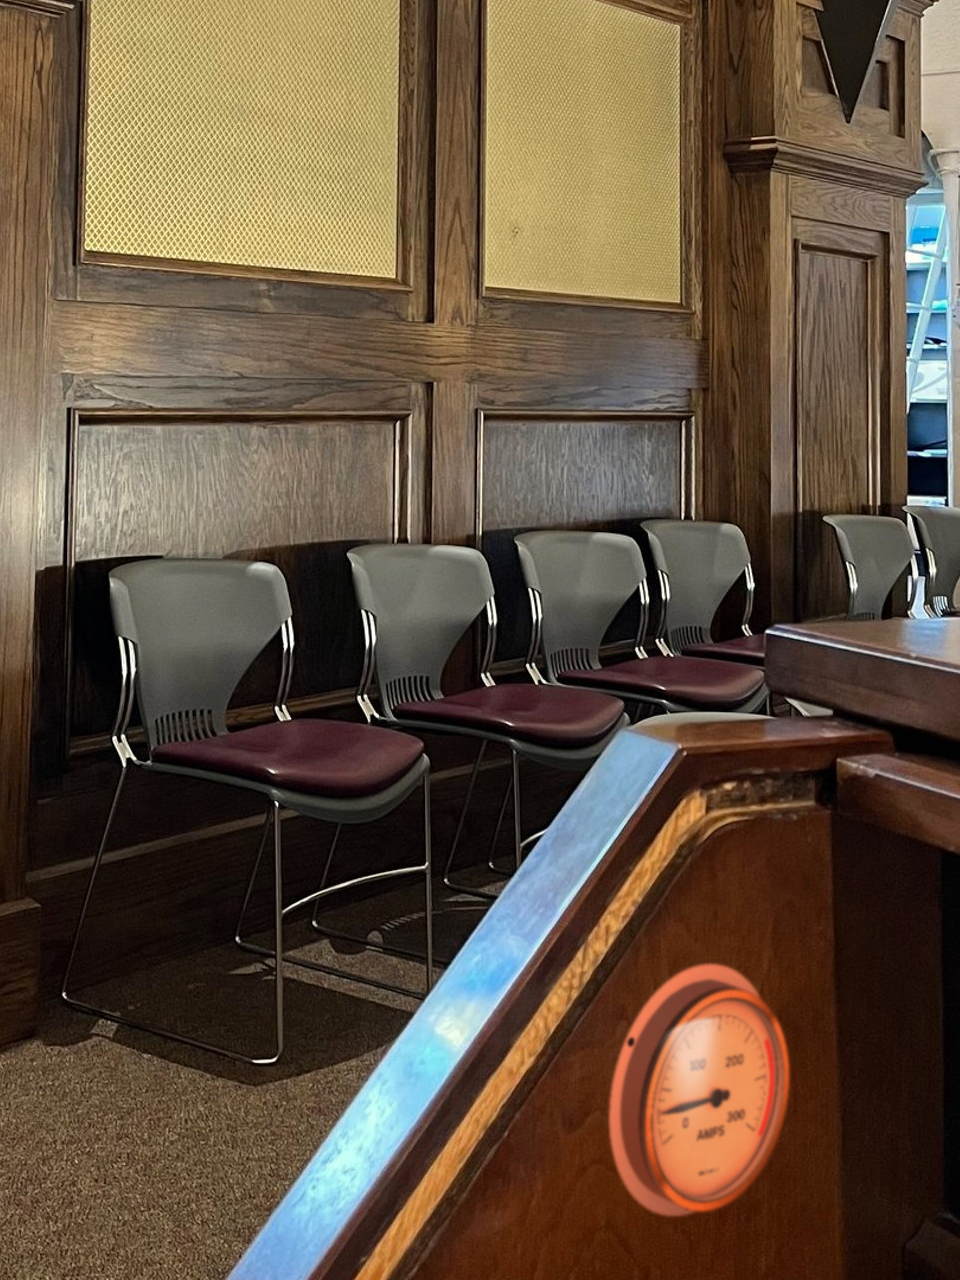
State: 30 A
